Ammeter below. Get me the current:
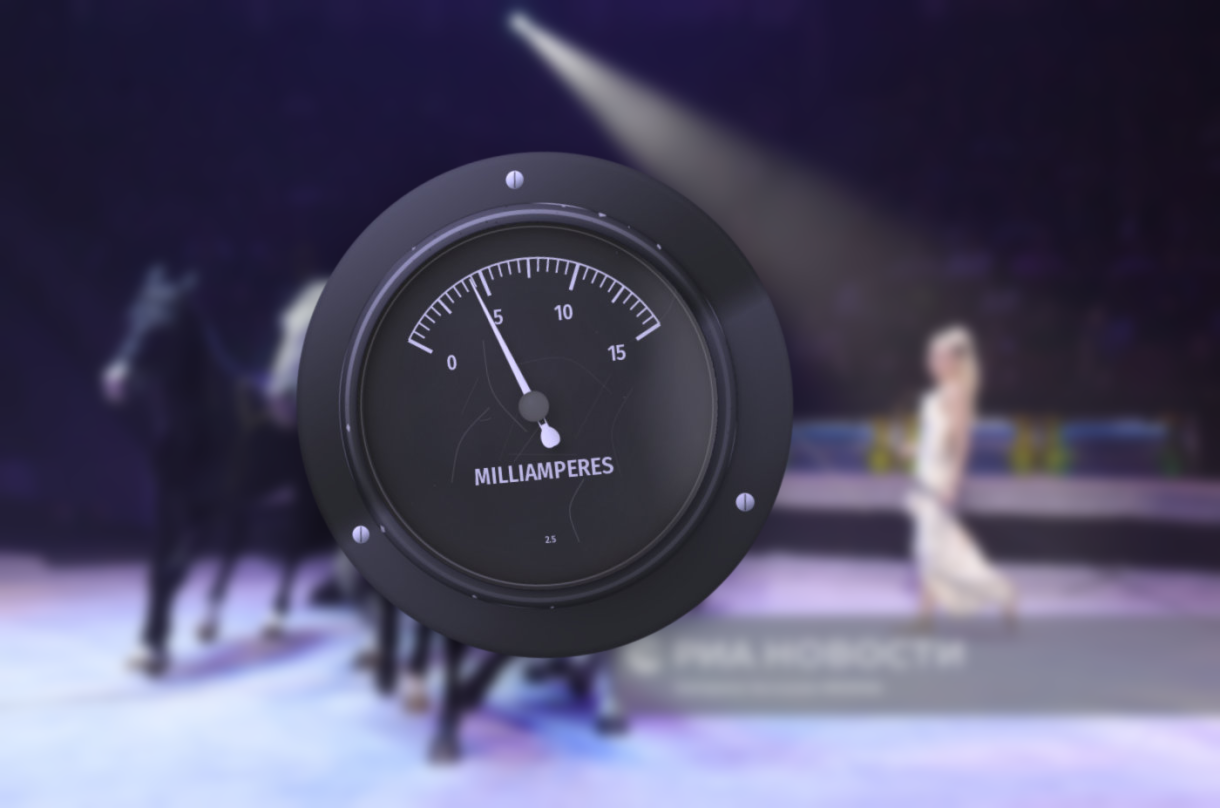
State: 4.5 mA
